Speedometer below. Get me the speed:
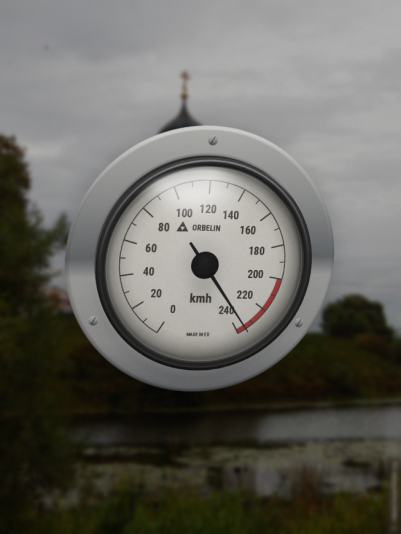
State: 235 km/h
